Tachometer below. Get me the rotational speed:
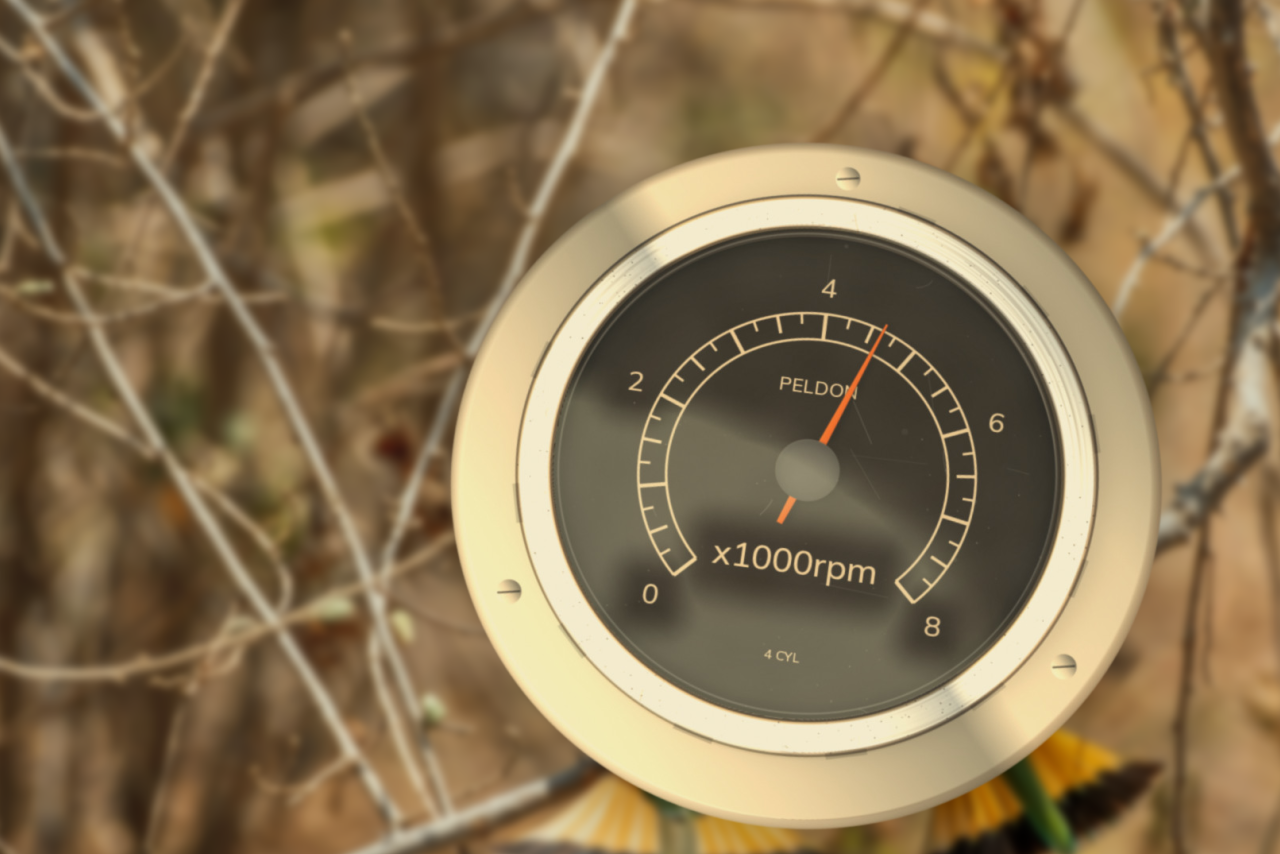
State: 4625 rpm
